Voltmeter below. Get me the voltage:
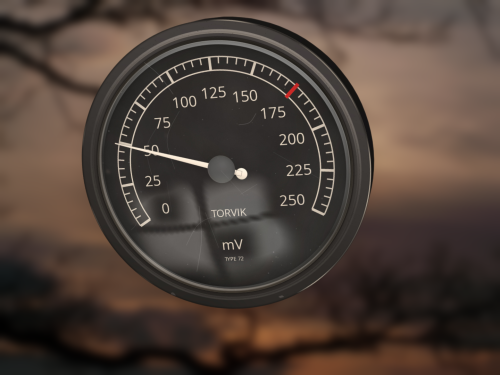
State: 50 mV
